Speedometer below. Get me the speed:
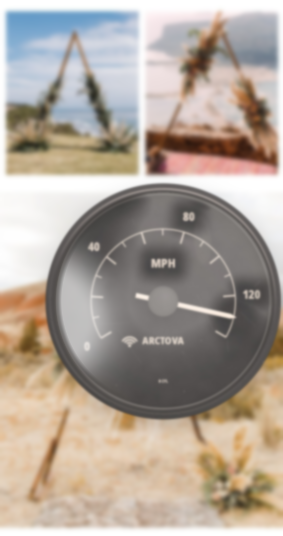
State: 130 mph
